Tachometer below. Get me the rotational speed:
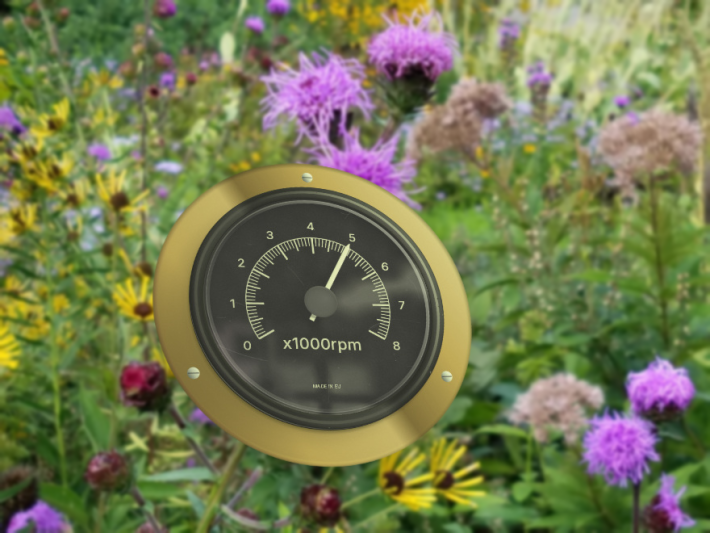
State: 5000 rpm
